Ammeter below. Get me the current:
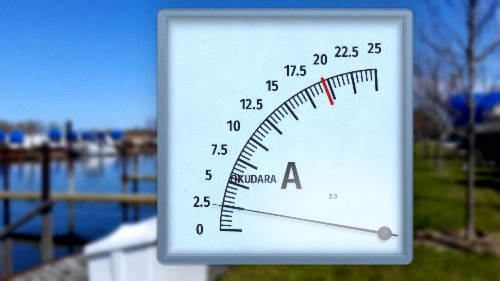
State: 2.5 A
